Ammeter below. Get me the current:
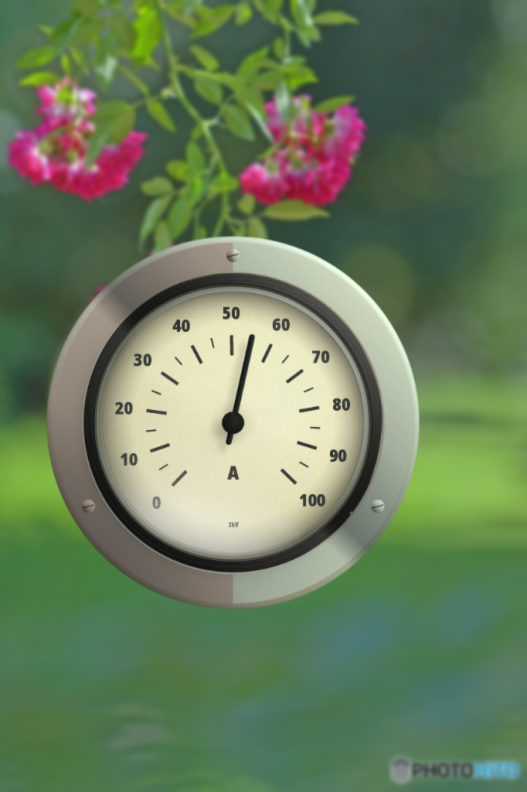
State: 55 A
